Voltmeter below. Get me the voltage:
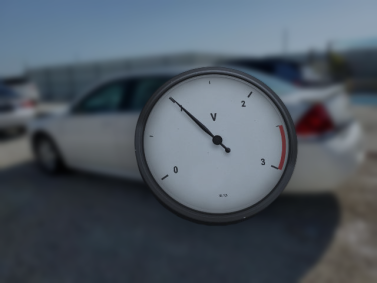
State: 1 V
